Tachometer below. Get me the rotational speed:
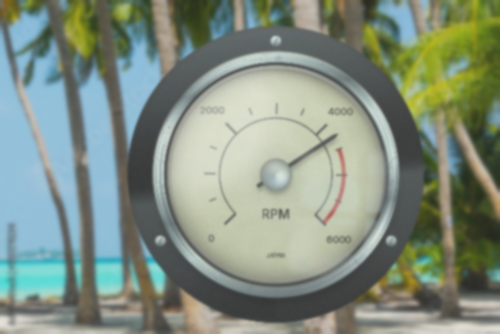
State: 4250 rpm
